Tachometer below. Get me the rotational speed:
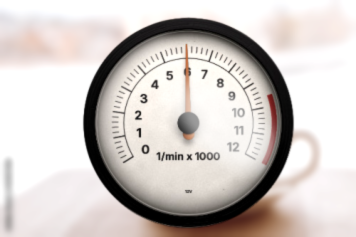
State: 6000 rpm
